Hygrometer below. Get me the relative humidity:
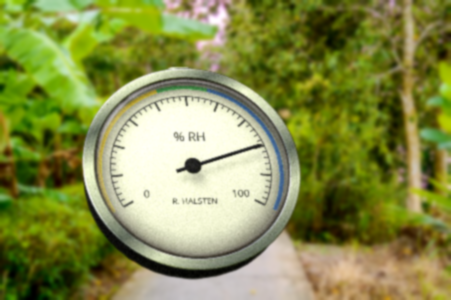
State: 80 %
